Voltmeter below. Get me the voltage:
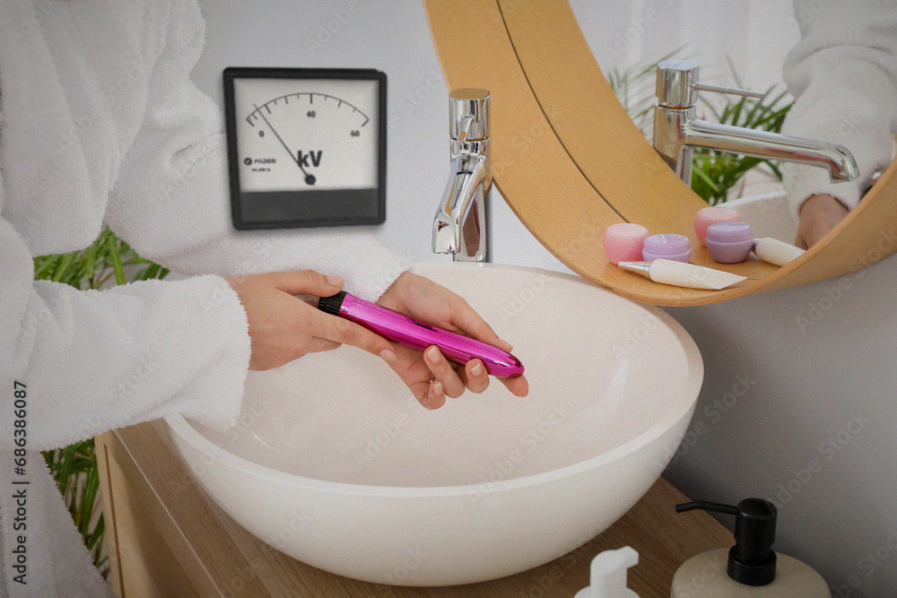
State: 15 kV
